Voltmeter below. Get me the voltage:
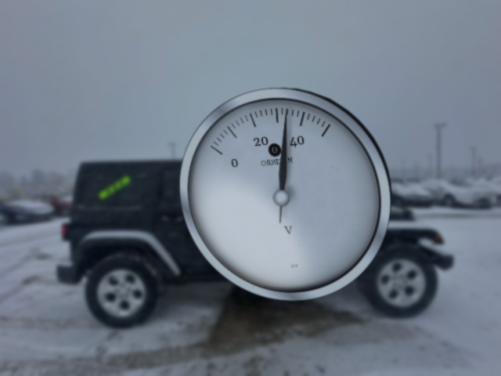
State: 34 V
